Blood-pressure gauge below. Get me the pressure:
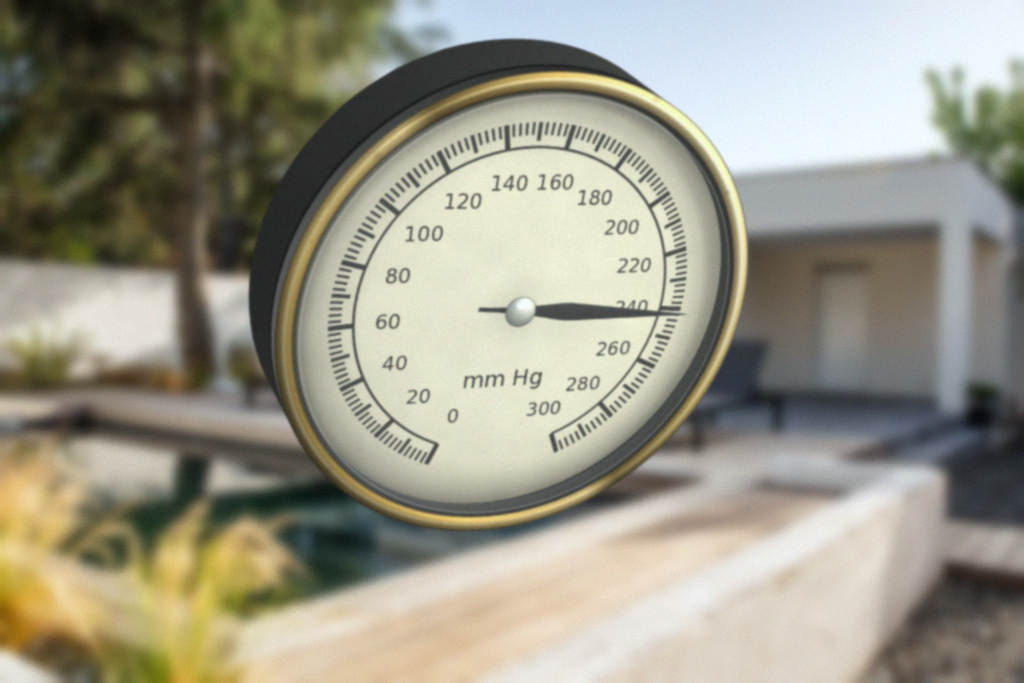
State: 240 mmHg
